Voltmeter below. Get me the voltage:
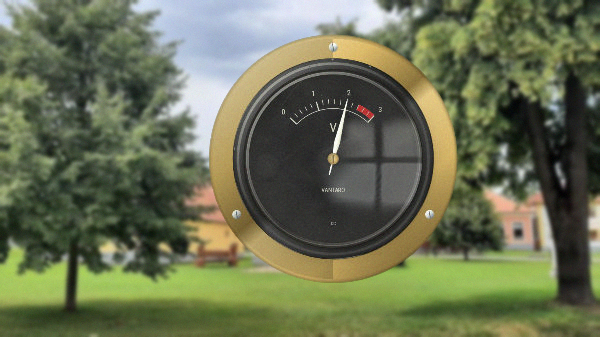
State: 2 V
